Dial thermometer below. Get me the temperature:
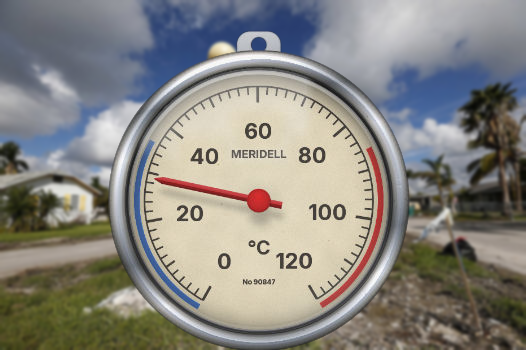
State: 29 °C
